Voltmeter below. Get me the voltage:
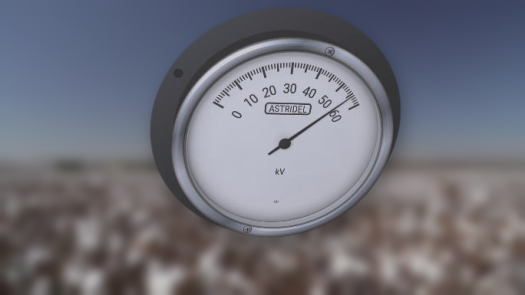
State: 55 kV
